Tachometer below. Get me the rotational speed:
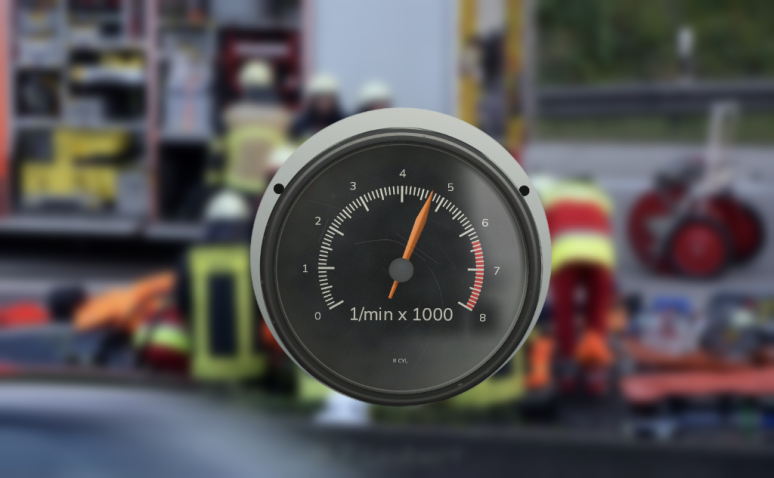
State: 4700 rpm
